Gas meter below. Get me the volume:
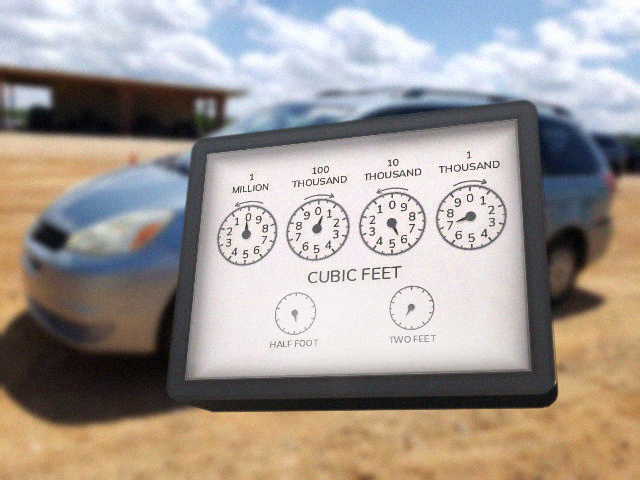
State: 5700 ft³
